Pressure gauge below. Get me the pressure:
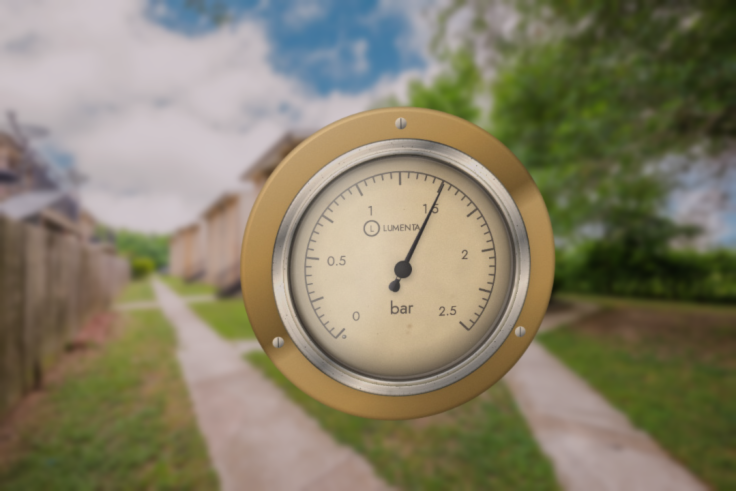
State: 1.5 bar
